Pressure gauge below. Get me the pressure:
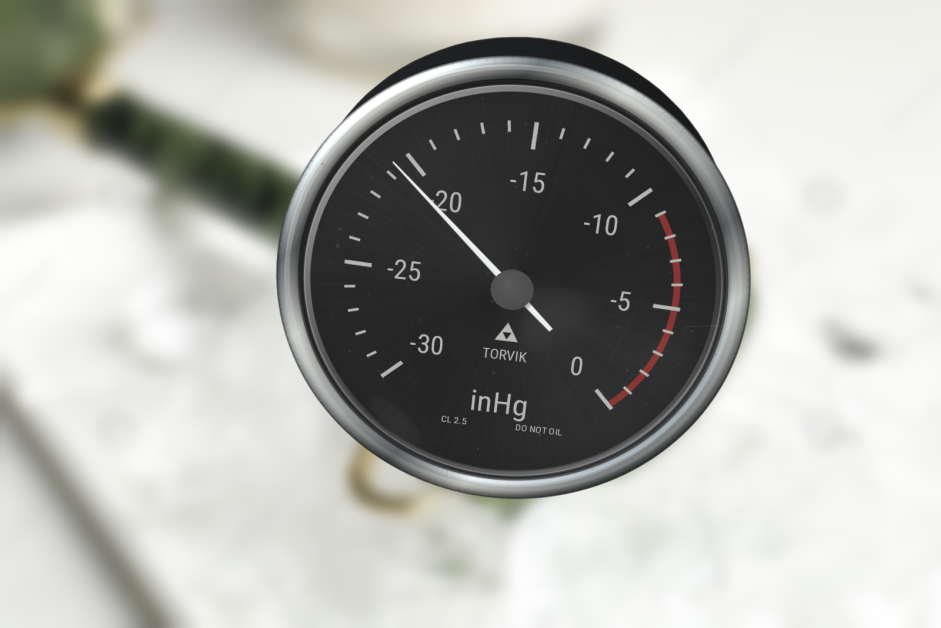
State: -20.5 inHg
